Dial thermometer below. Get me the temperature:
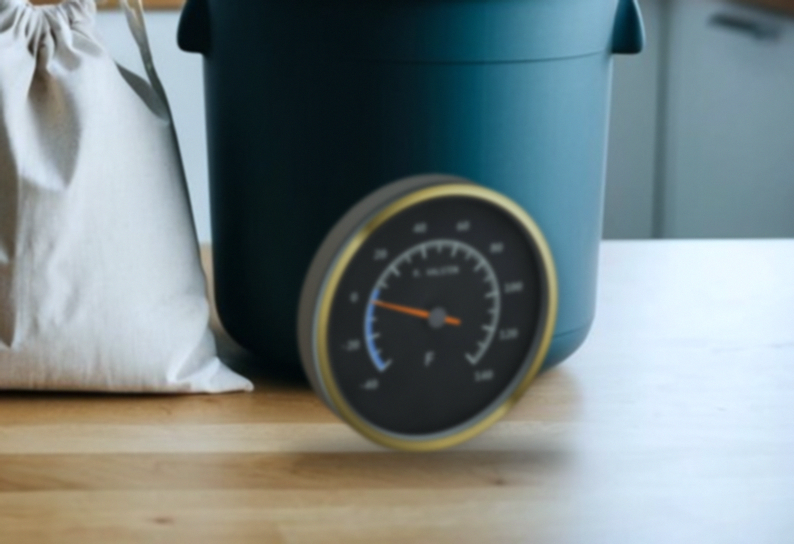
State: 0 °F
